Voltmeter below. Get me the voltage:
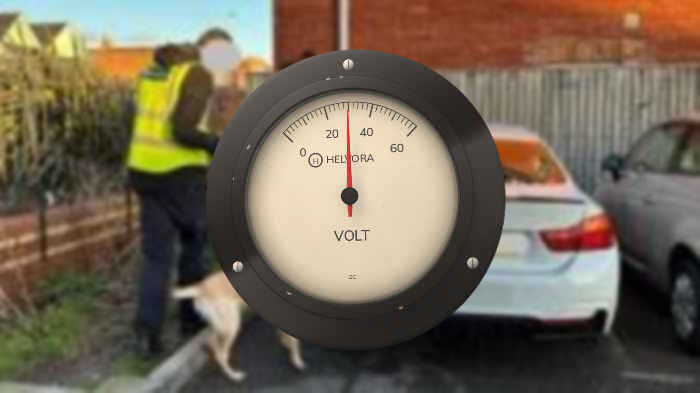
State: 30 V
